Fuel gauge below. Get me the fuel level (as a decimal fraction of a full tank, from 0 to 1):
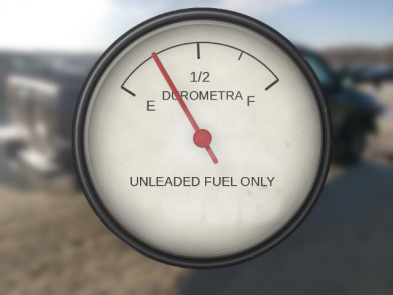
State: 0.25
